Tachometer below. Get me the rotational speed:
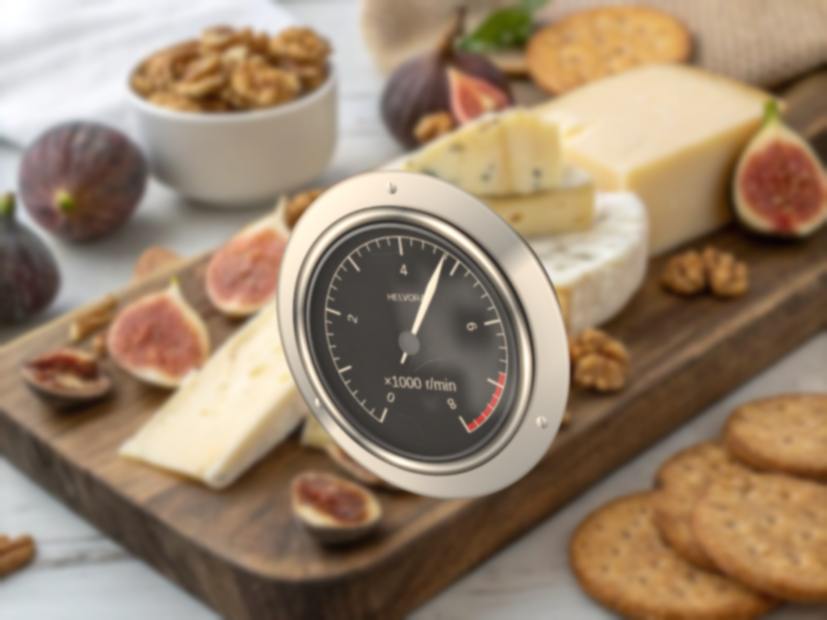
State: 4800 rpm
